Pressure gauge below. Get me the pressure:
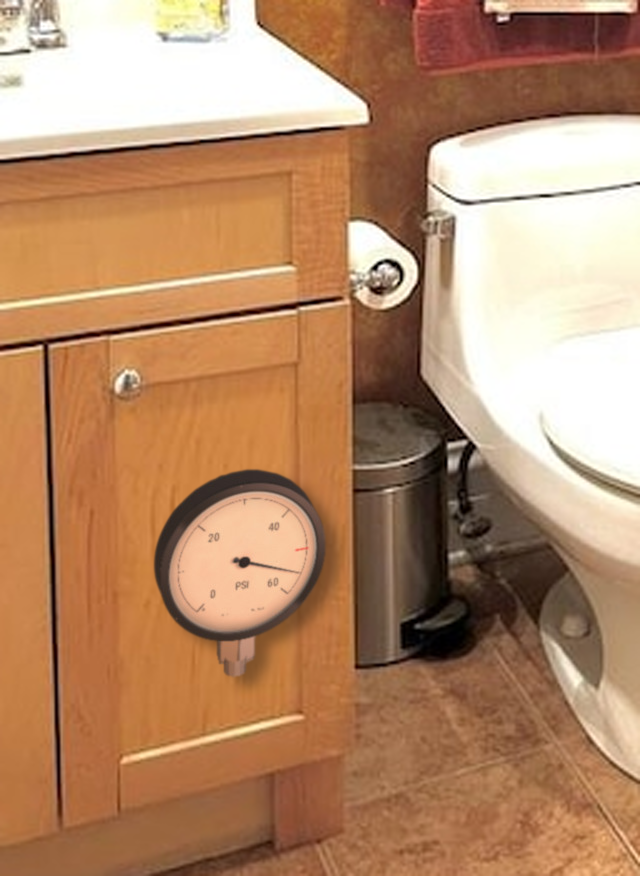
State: 55 psi
